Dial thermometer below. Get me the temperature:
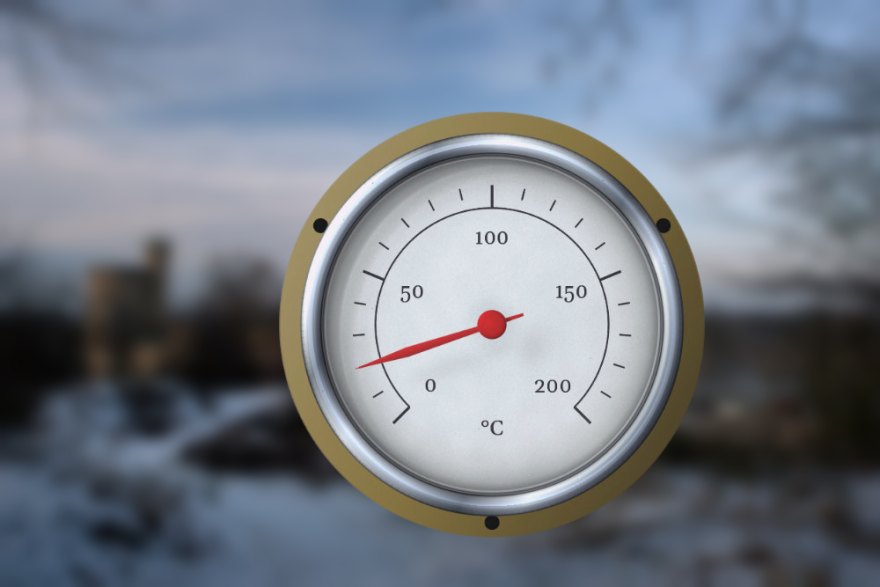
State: 20 °C
